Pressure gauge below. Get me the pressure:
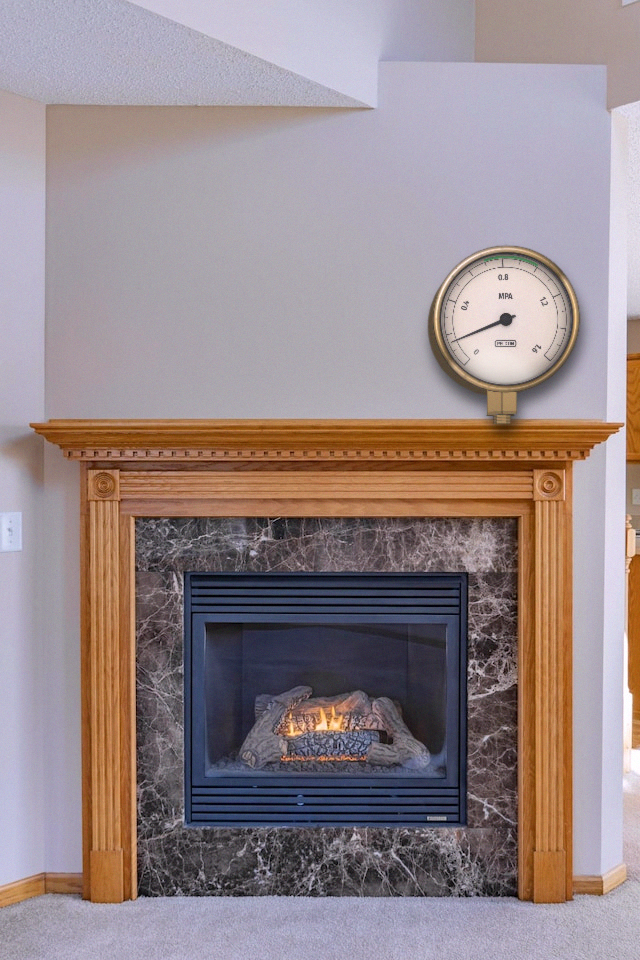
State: 0.15 MPa
